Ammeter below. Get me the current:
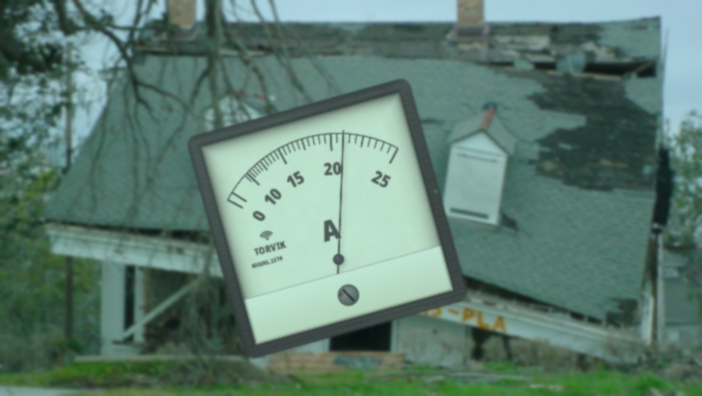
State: 21 A
